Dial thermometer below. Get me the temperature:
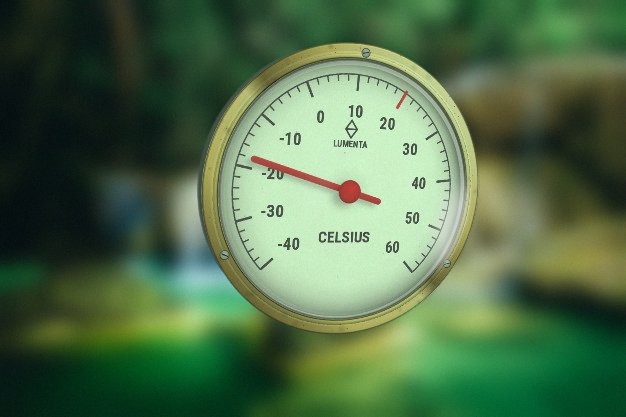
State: -18 °C
